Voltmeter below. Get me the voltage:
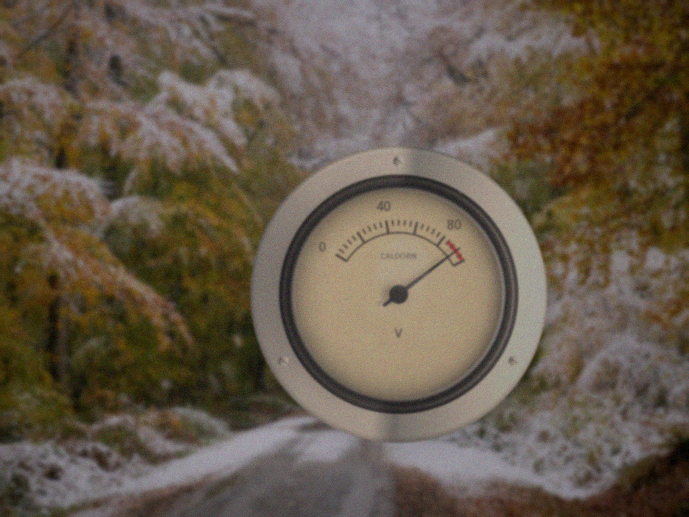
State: 92 V
